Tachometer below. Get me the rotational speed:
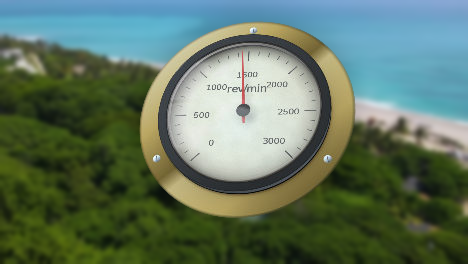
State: 1450 rpm
